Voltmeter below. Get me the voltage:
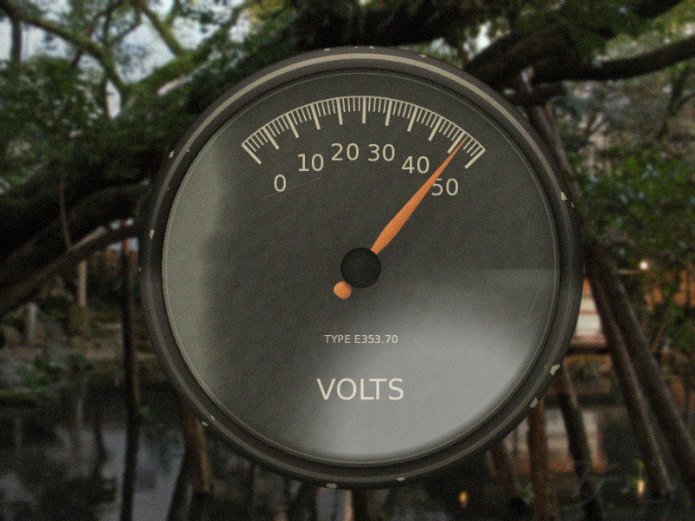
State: 46 V
